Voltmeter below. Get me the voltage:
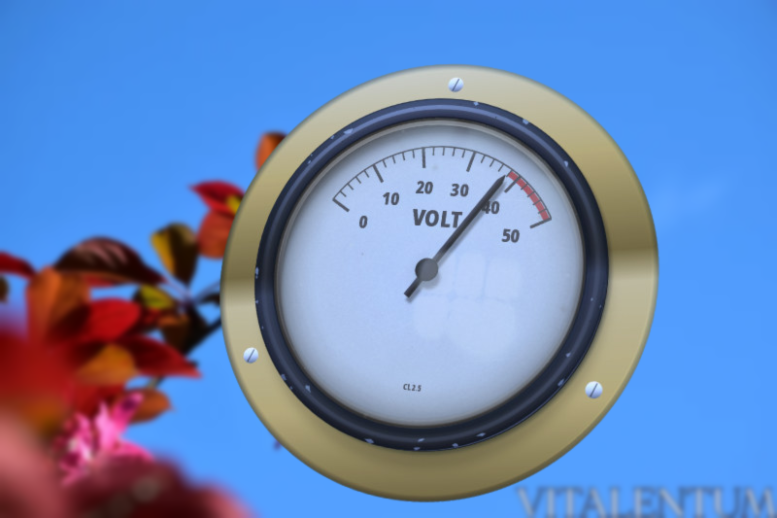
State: 38 V
